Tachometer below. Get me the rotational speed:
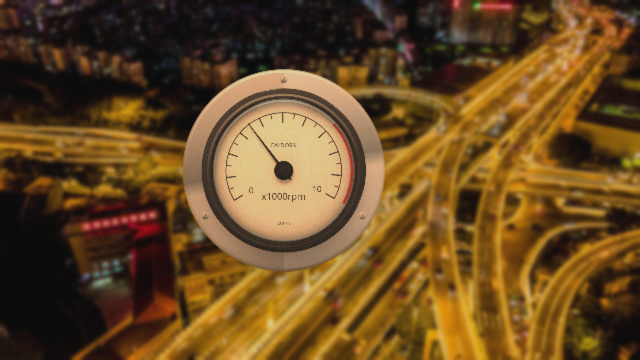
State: 3500 rpm
